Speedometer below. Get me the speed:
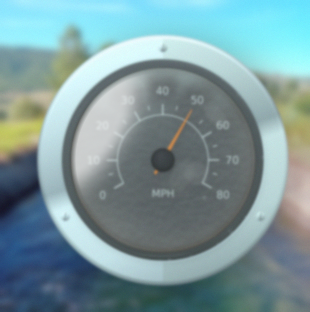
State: 50 mph
